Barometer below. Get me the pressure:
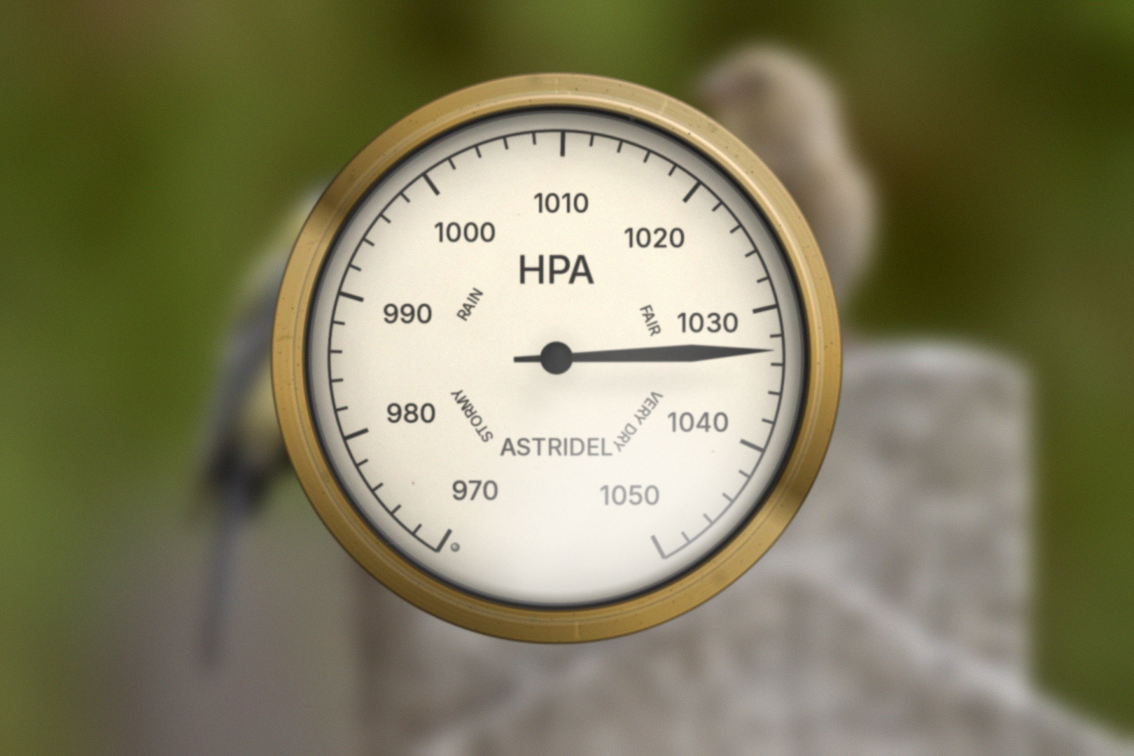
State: 1033 hPa
